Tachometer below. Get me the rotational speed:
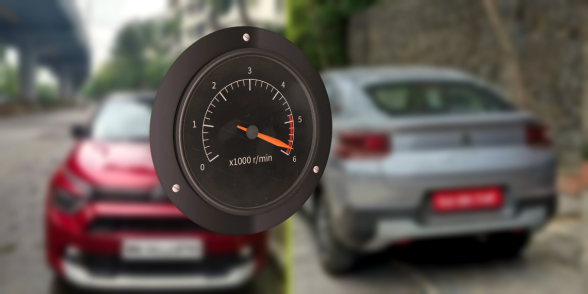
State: 5800 rpm
